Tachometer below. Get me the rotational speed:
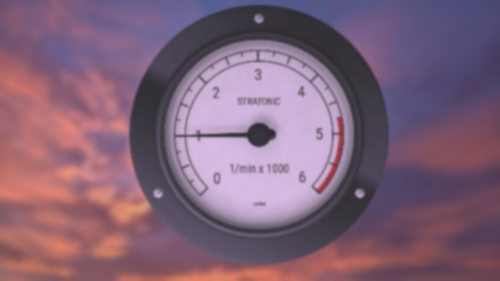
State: 1000 rpm
